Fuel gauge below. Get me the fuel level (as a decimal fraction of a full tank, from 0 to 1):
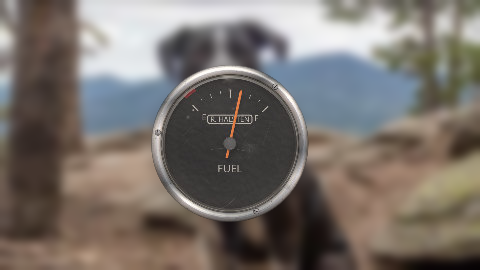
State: 0.625
